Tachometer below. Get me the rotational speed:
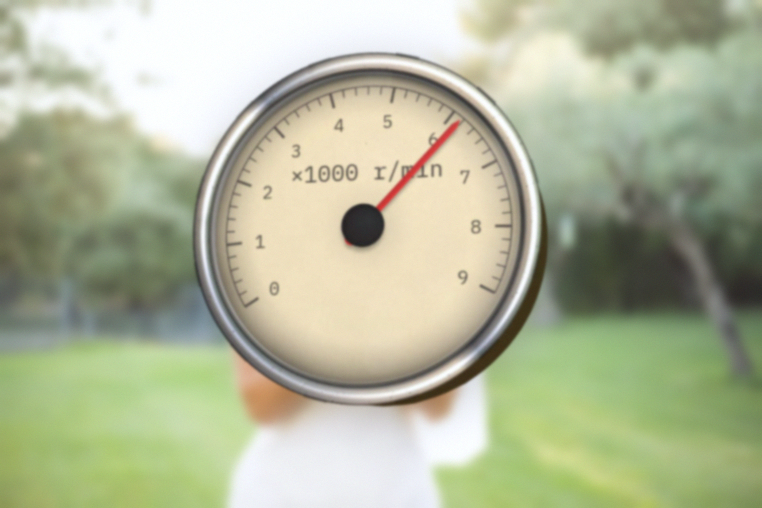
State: 6200 rpm
